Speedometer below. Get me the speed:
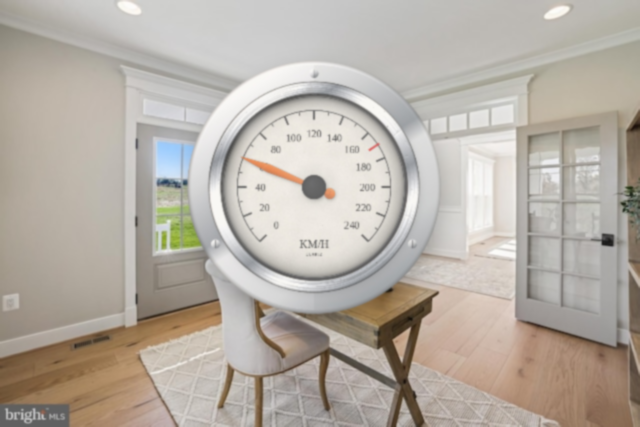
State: 60 km/h
